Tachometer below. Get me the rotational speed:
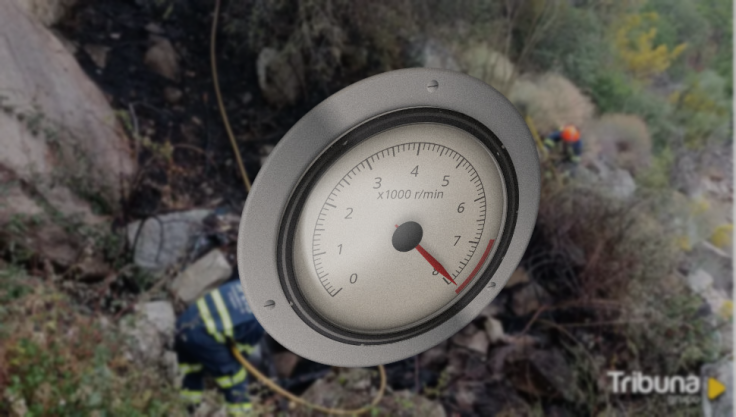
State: 7900 rpm
